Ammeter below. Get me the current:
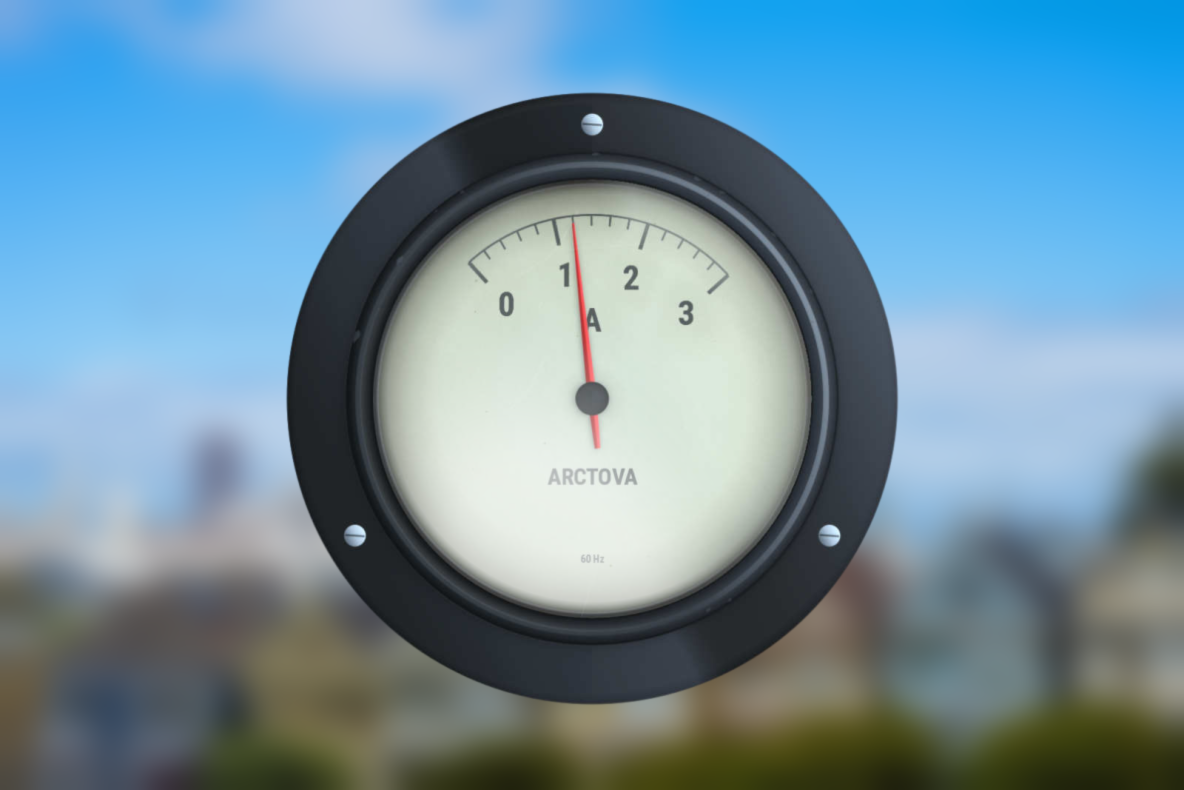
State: 1.2 A
